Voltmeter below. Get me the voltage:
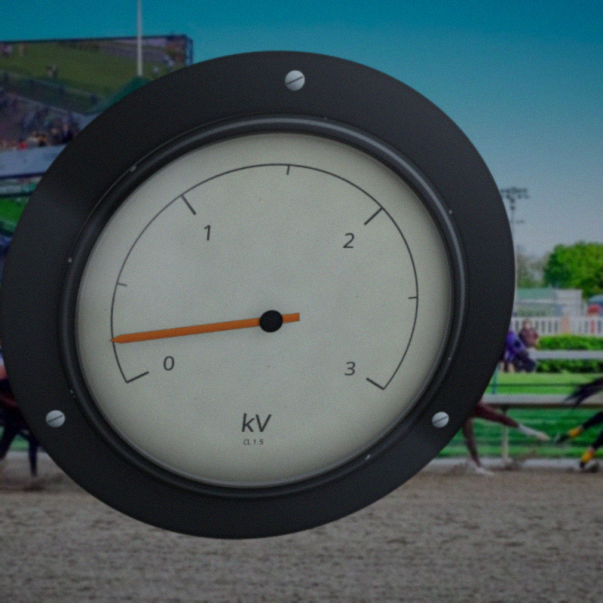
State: 0.25 kV
